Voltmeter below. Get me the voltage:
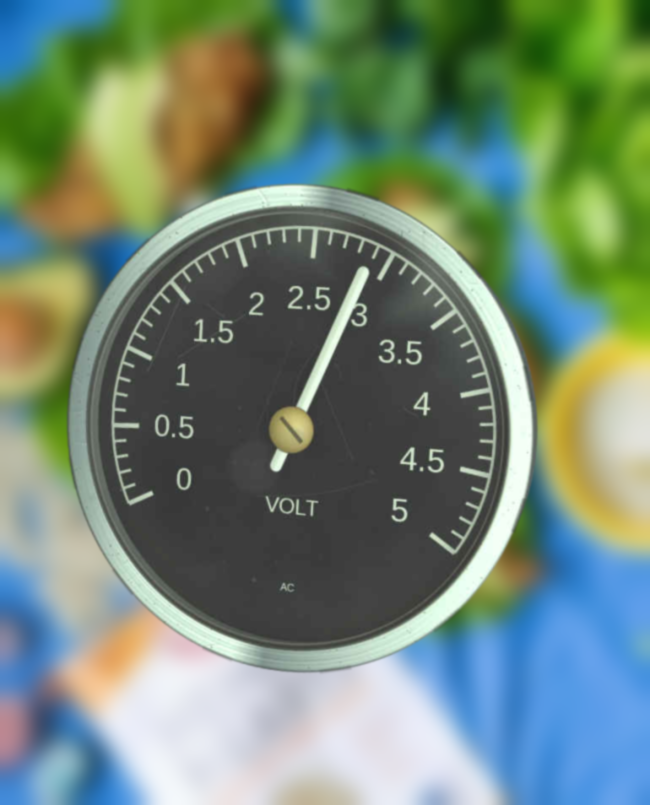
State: 2.9 V
